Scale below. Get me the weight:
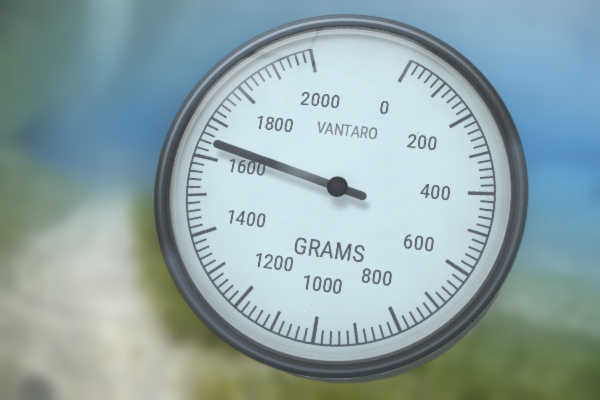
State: 1640 g
